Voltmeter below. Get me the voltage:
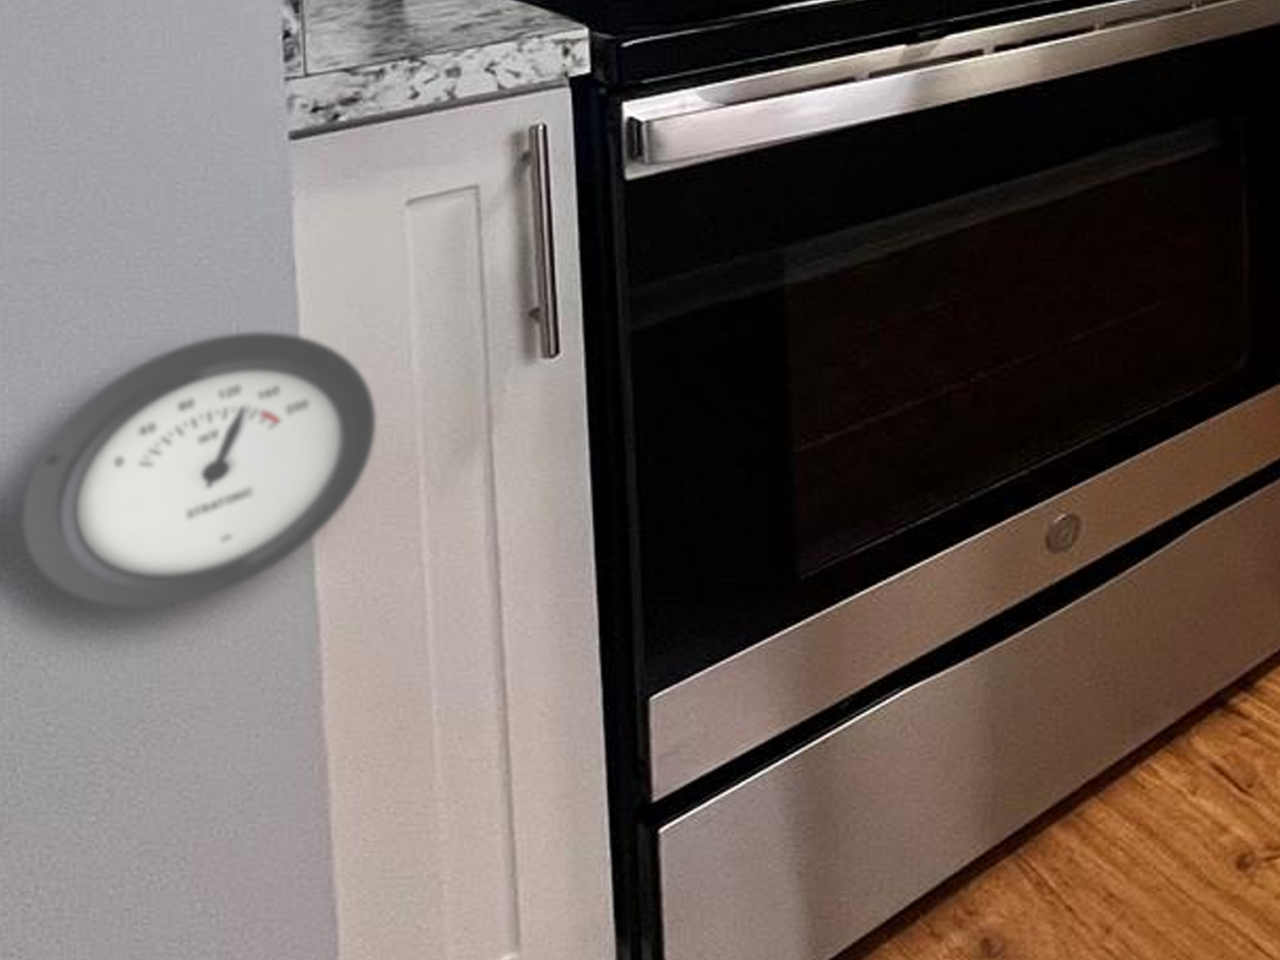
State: 140 mV
